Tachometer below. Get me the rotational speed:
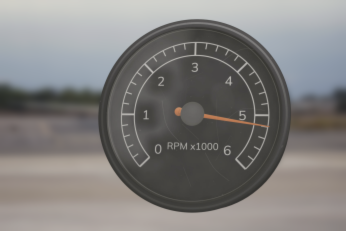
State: 5200 rpm
